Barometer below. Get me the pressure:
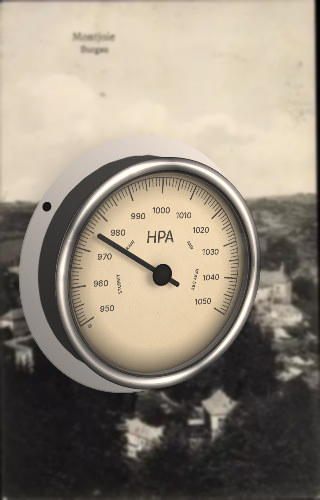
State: 975 hPa
